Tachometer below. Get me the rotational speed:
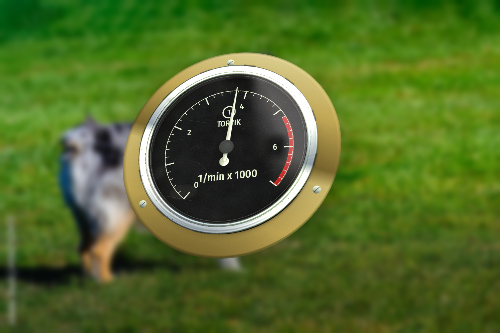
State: 3800 rpm
